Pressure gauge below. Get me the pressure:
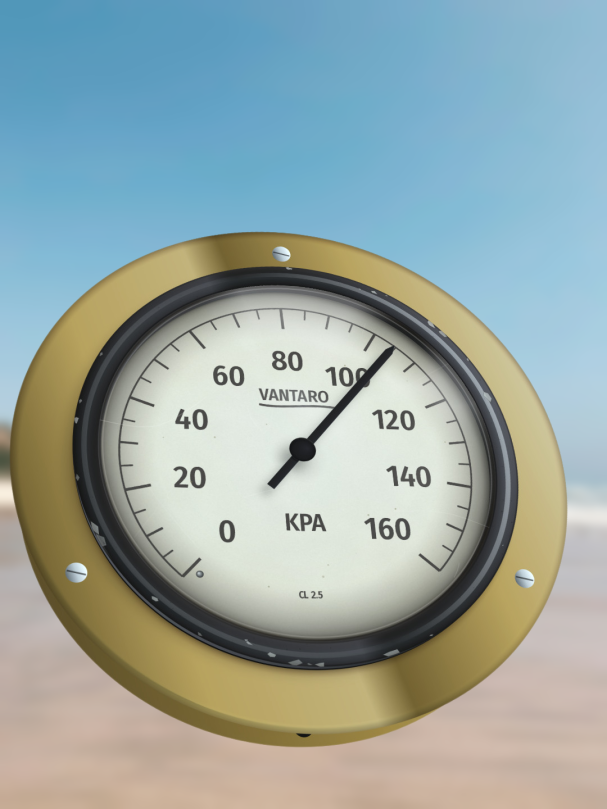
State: 105 kPa
